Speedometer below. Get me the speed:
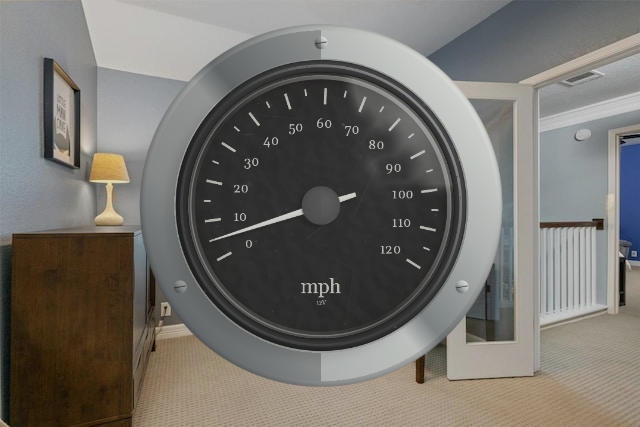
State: 5 mph
